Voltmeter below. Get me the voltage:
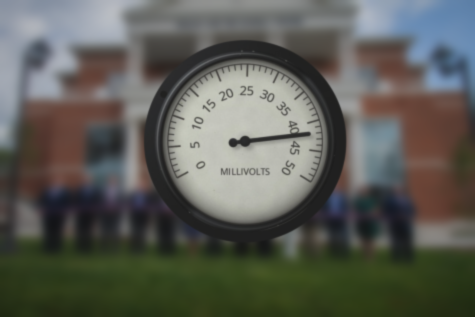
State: 42 mV
